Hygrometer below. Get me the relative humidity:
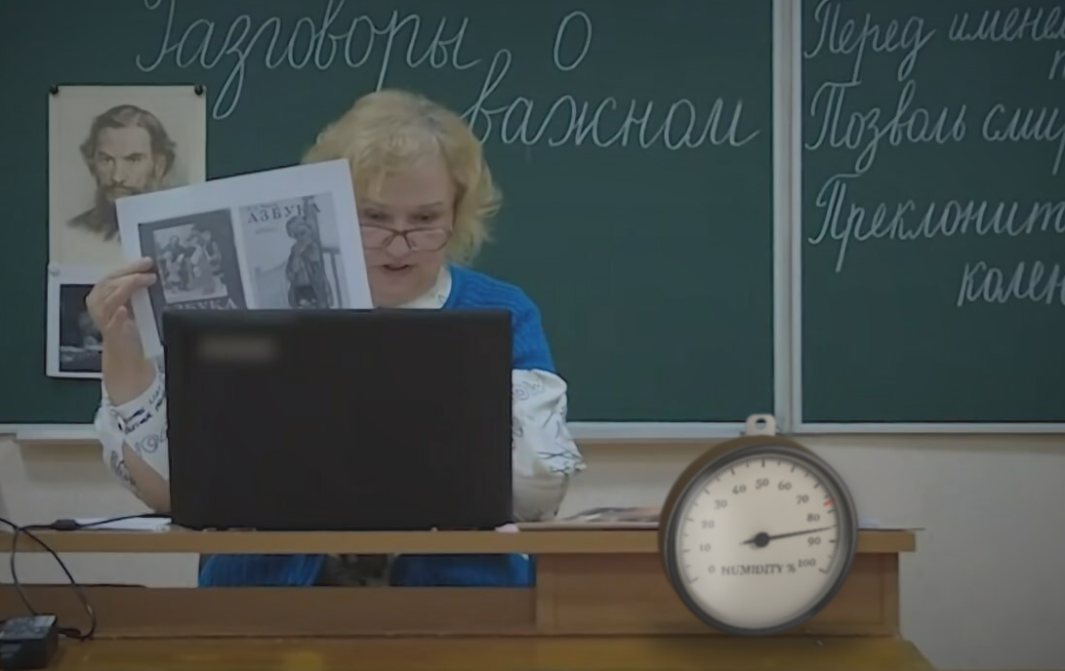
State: 85 %
